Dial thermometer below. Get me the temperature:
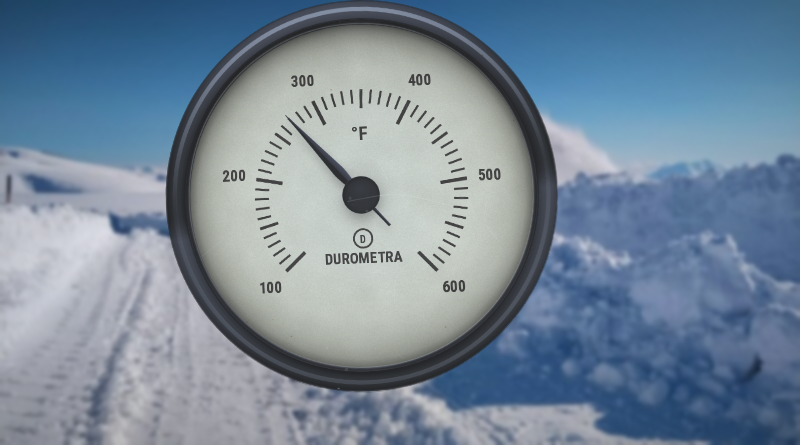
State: 270 °F
